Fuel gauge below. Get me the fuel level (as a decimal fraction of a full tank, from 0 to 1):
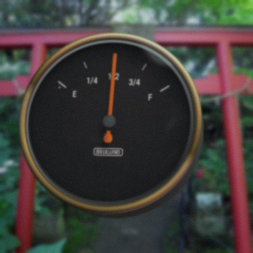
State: 0.5
